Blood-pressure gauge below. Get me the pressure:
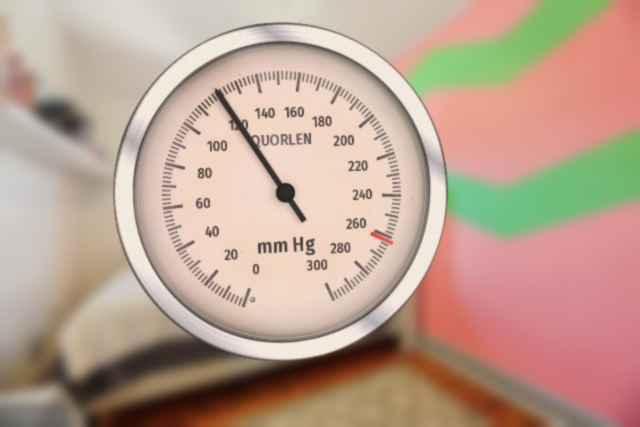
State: 120 mmHg
